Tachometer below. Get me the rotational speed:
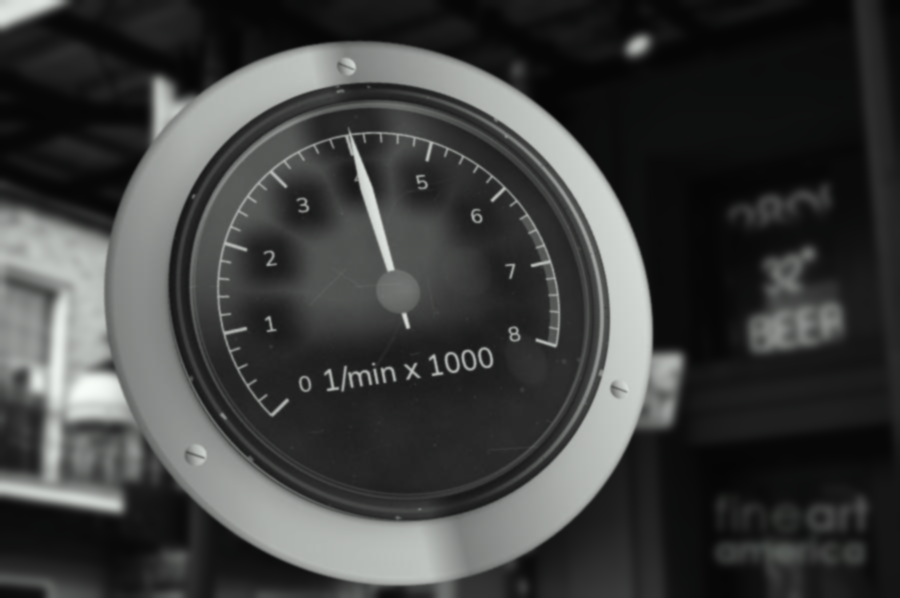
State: 4000 rpm
